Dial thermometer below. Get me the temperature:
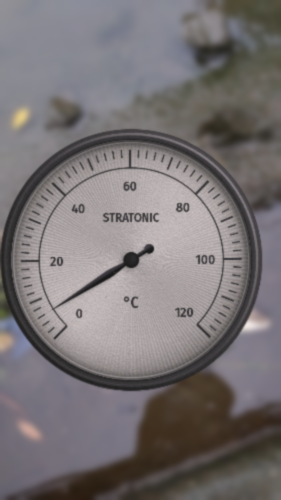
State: 6 °C
